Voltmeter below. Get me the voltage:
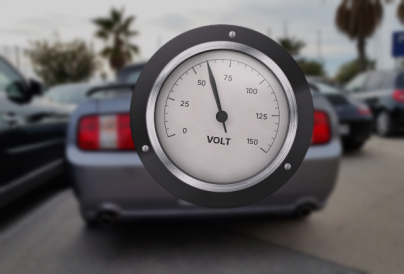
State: 60 V
